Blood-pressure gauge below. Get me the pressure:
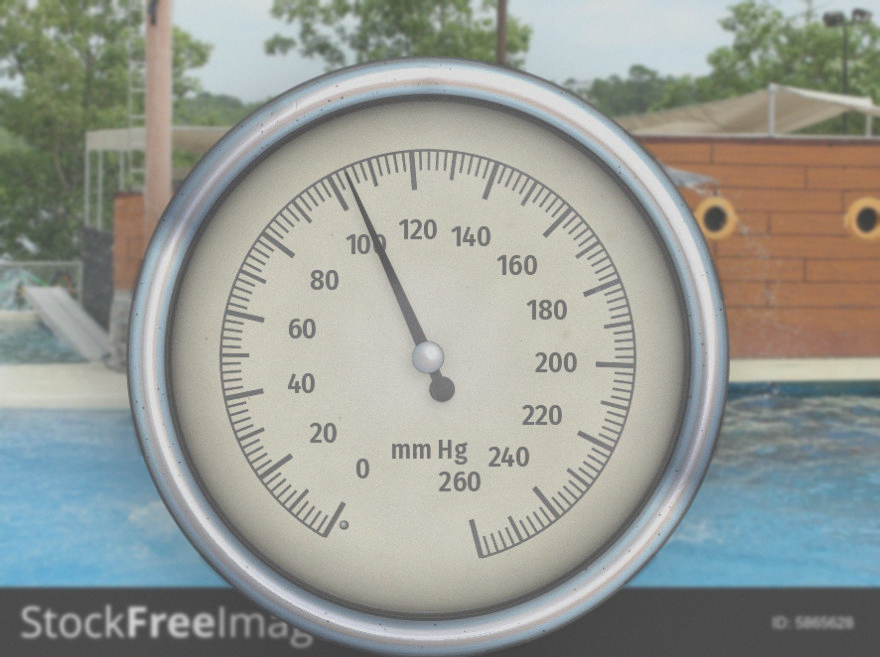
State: 104 mmHg
